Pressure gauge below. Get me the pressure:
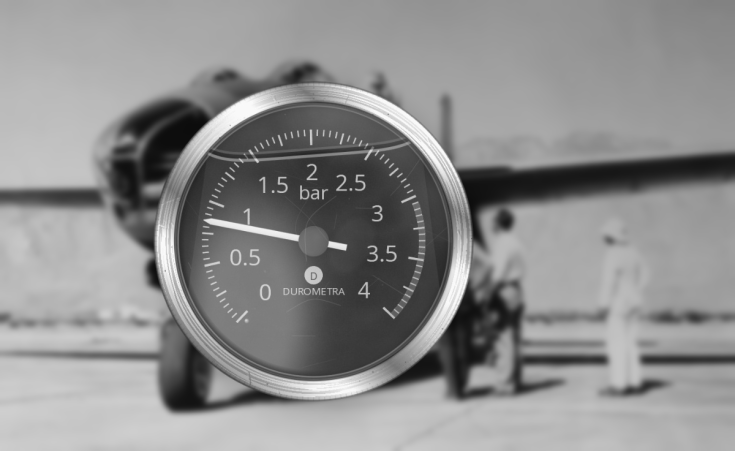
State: 0.85 bar
